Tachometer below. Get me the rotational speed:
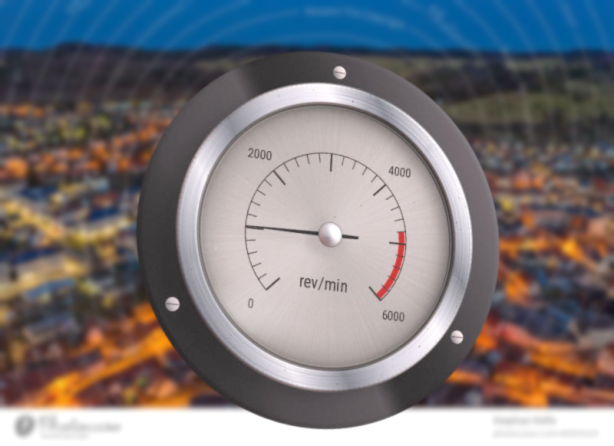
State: 1000 rpm
